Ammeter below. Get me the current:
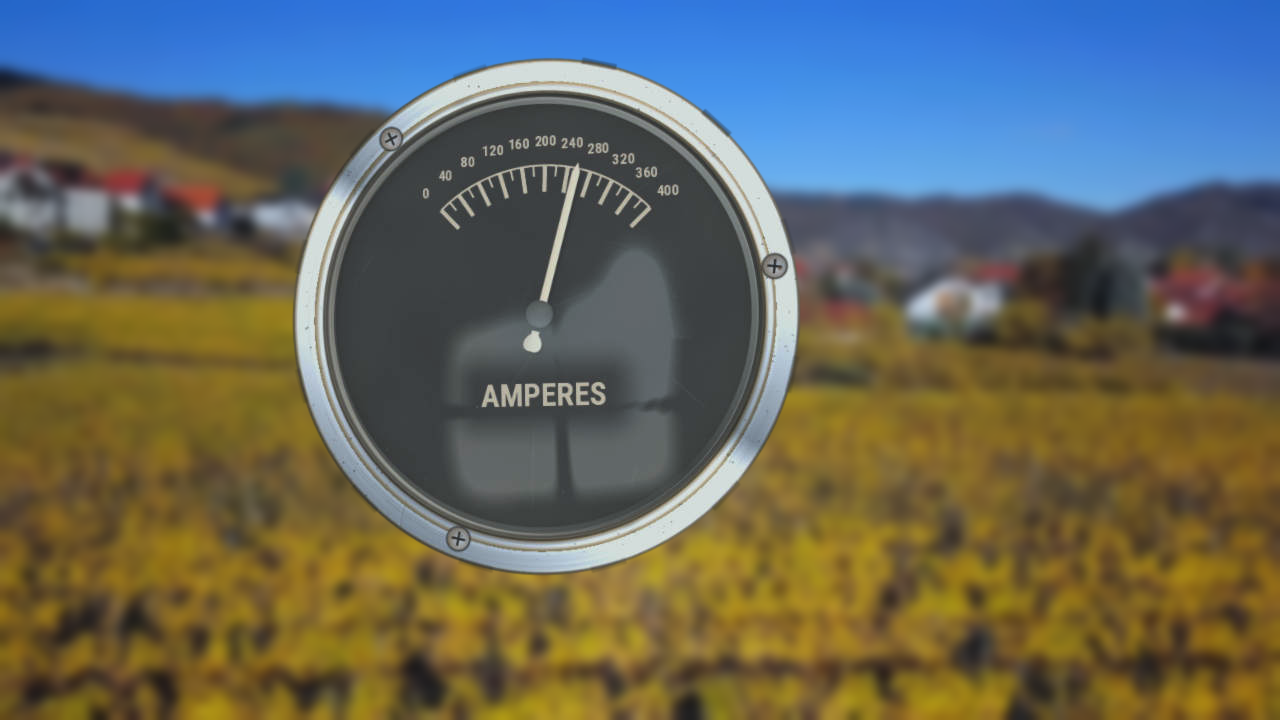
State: 260 A
